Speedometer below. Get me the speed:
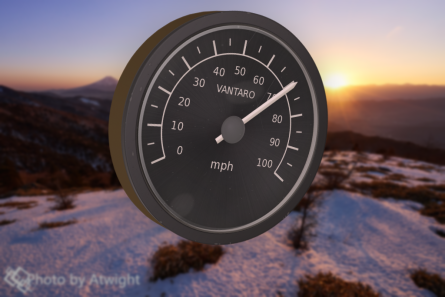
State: 70 mph
